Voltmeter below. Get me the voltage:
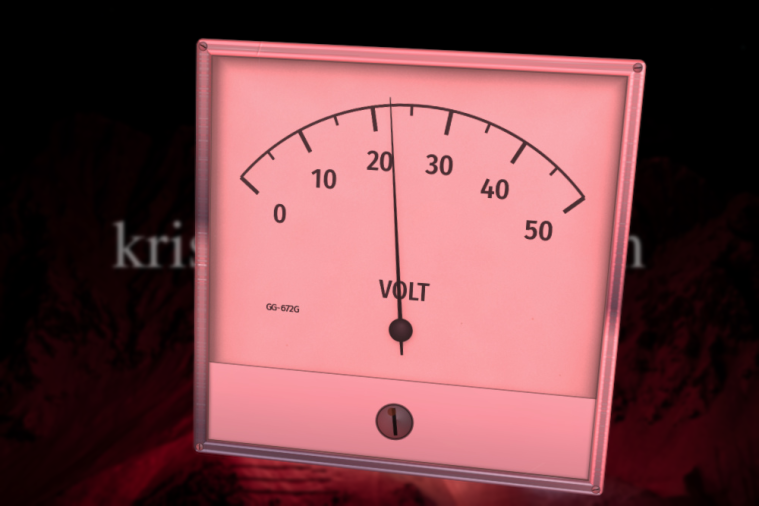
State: 22.5 V
